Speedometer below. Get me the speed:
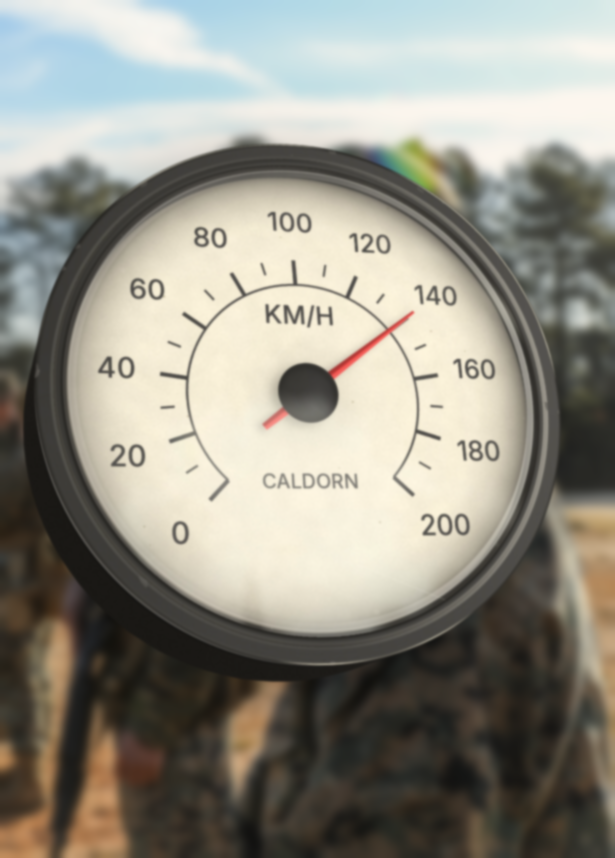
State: 140 km/h
